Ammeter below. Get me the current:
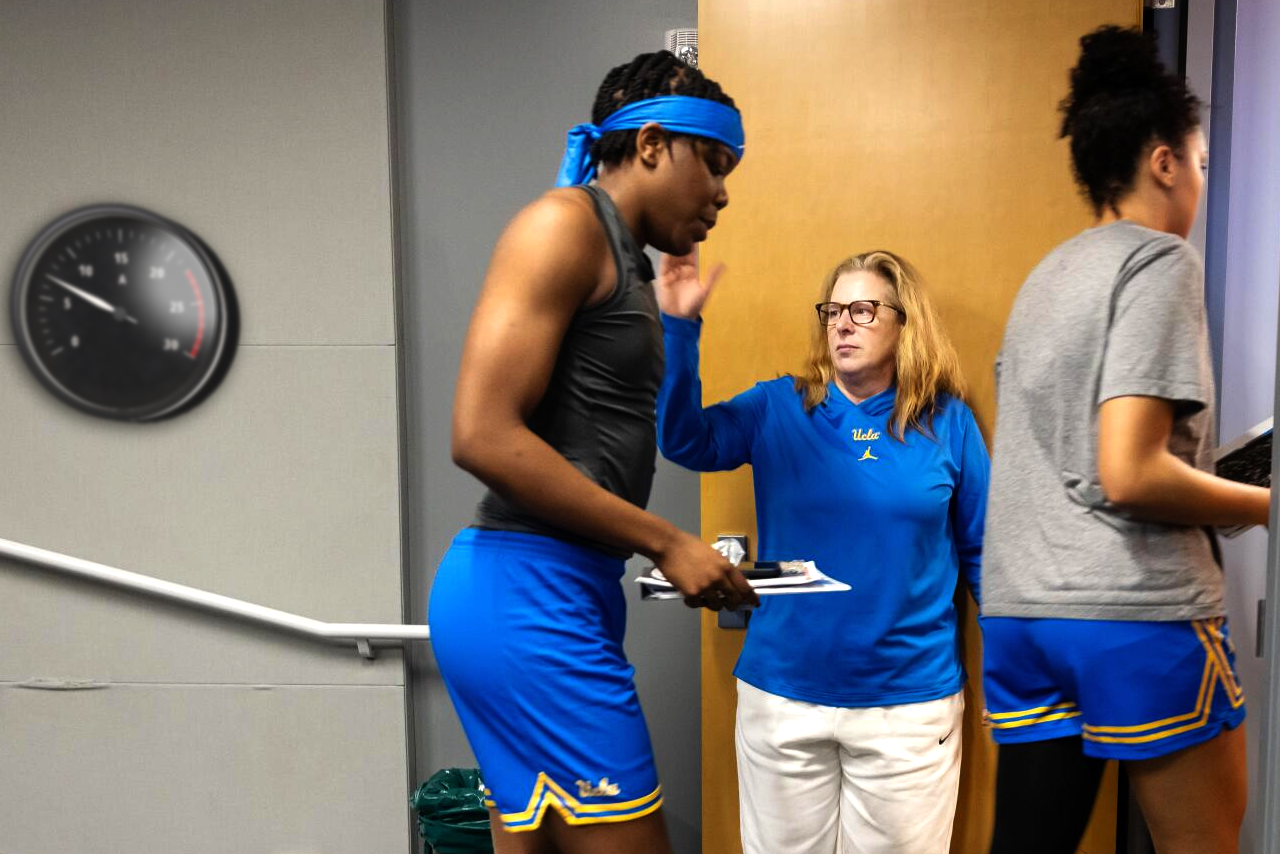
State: 7 A
